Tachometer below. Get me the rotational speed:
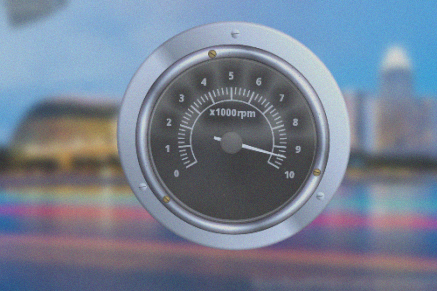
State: 9400 rpm
